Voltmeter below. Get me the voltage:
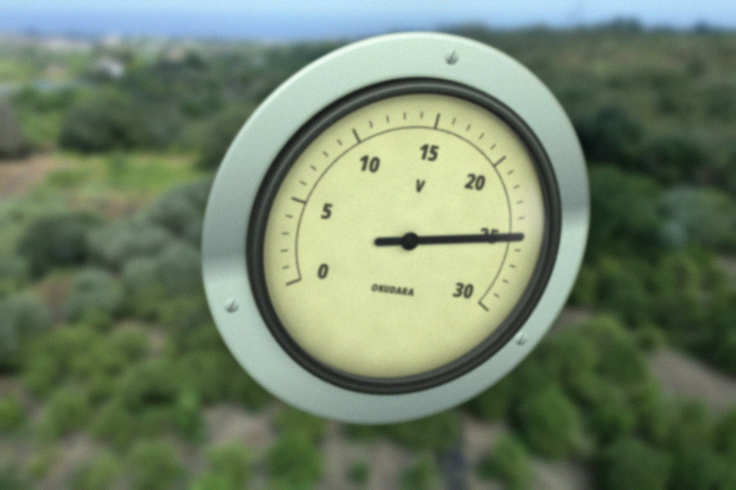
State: 25 V
